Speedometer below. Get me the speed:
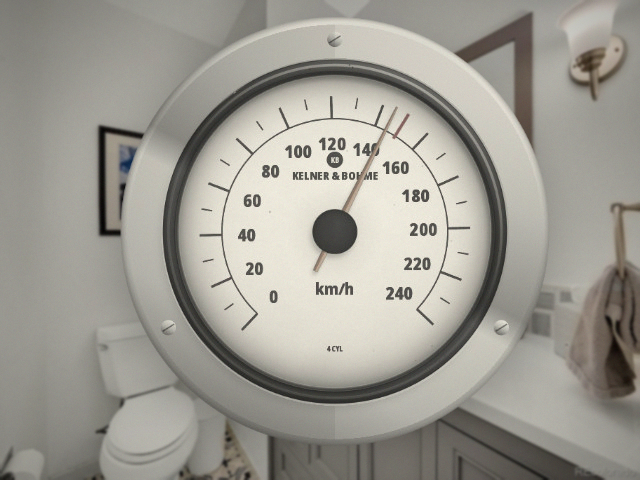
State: 145 km/h
